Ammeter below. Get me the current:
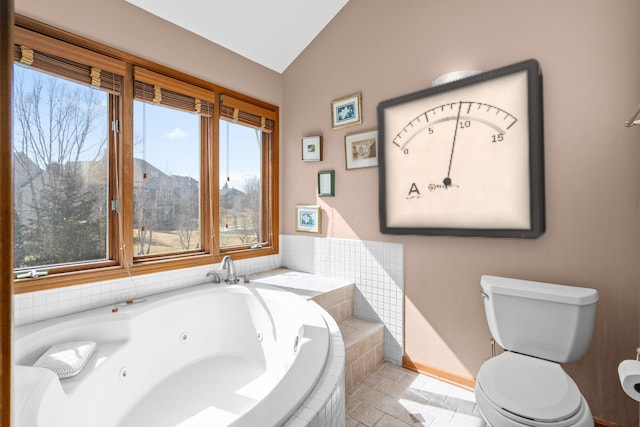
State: 9 A
